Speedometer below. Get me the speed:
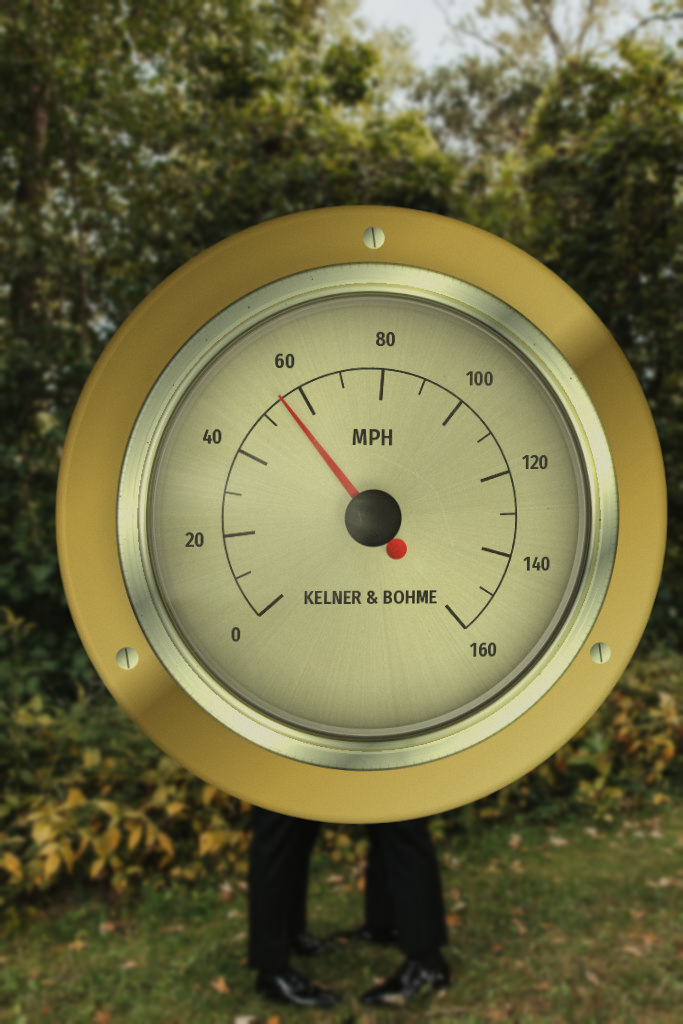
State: 55 mph
